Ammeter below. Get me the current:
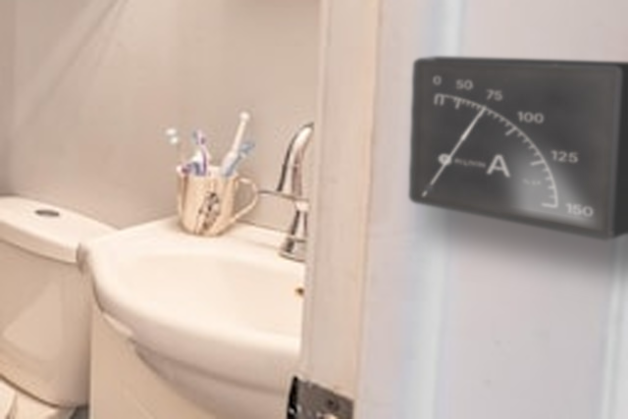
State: 75 A
